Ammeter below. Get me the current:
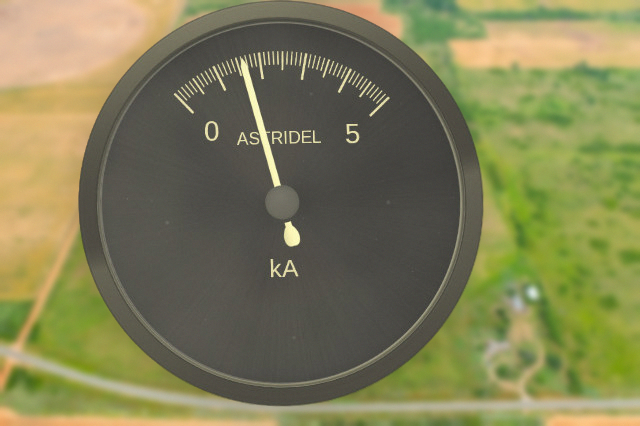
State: 1.6 kA
